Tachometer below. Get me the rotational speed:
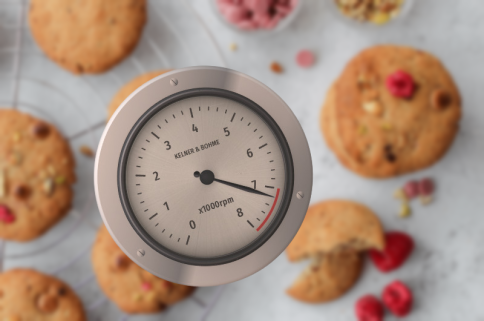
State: 7200 rpm
